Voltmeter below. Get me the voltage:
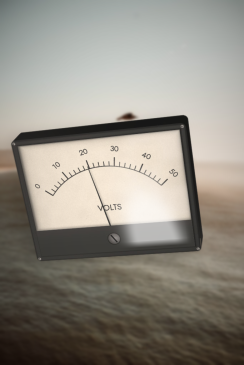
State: 20 V
